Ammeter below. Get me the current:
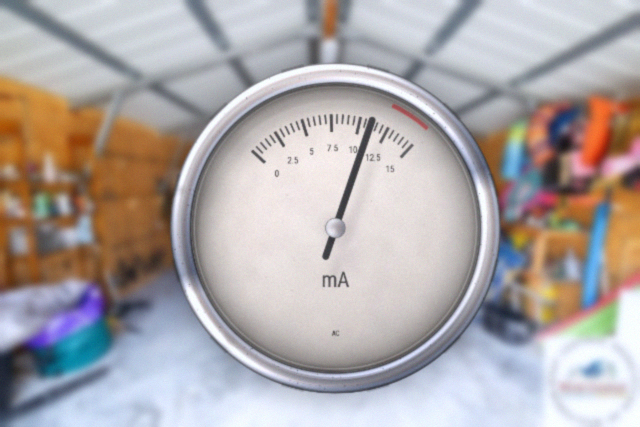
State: 11 mA
